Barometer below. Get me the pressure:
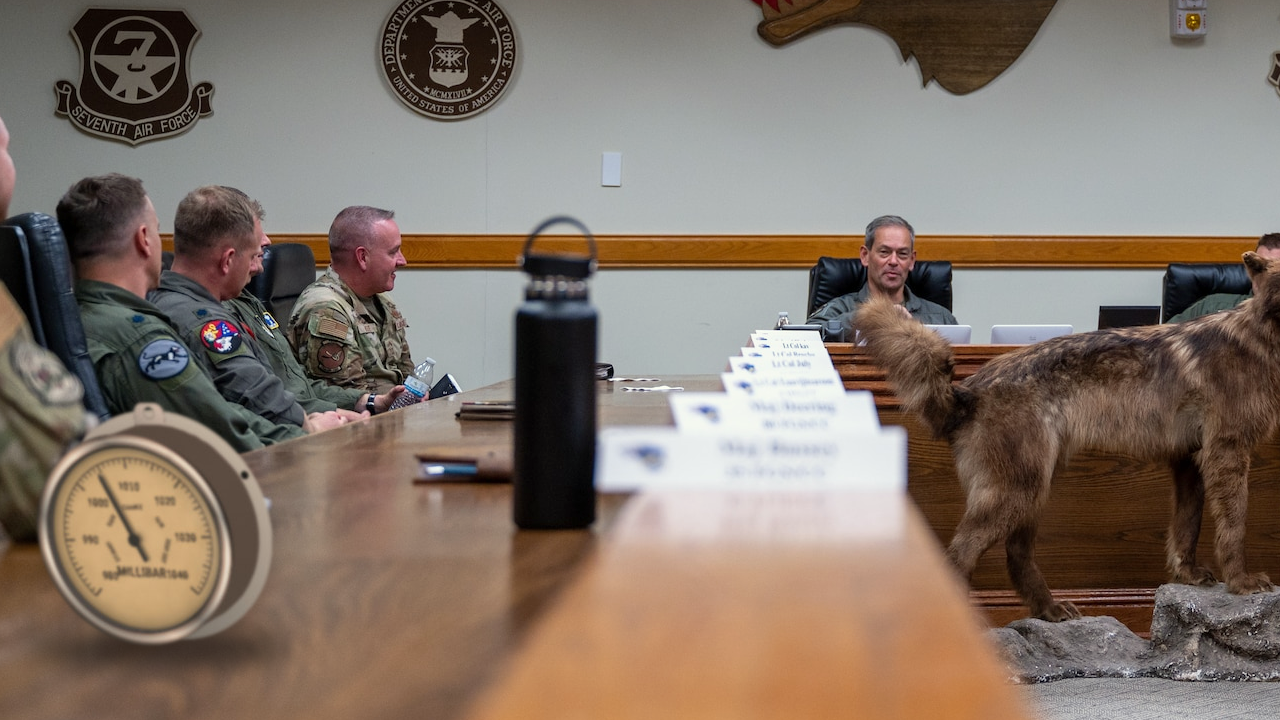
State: 1005 mbar
